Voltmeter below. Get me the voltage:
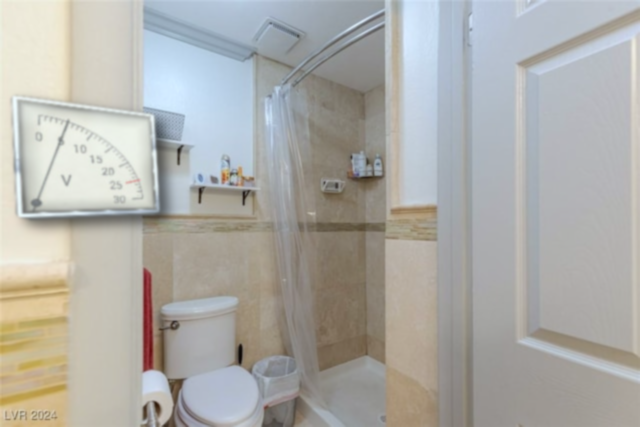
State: 5 V
